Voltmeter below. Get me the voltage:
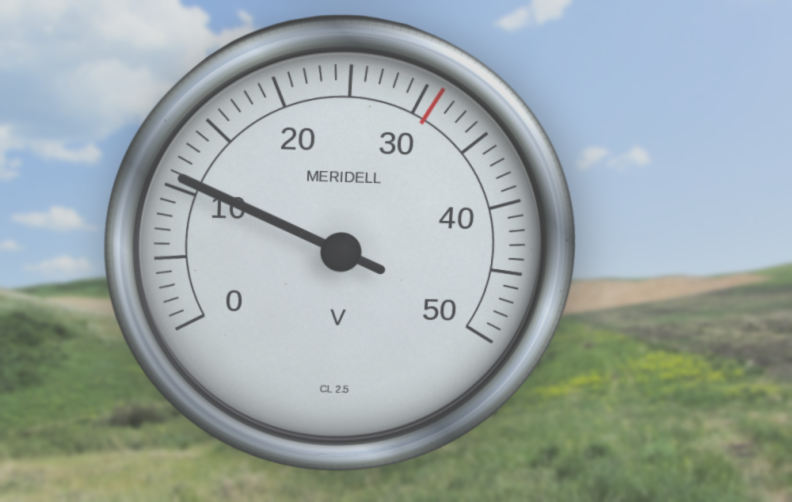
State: 11 V
